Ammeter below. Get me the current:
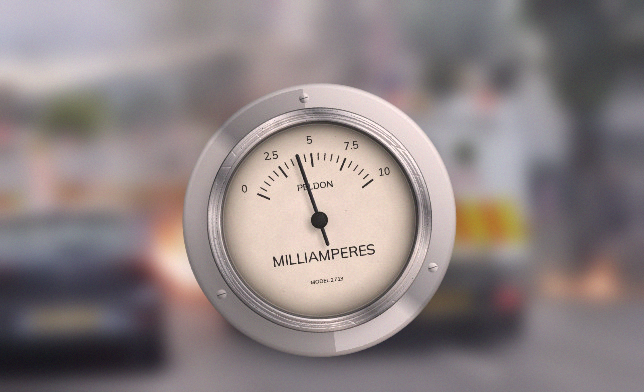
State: 4 mA
